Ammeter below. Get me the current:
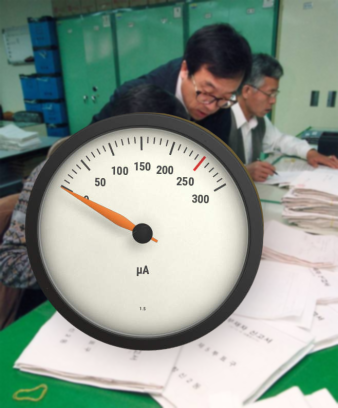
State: 0 µA
